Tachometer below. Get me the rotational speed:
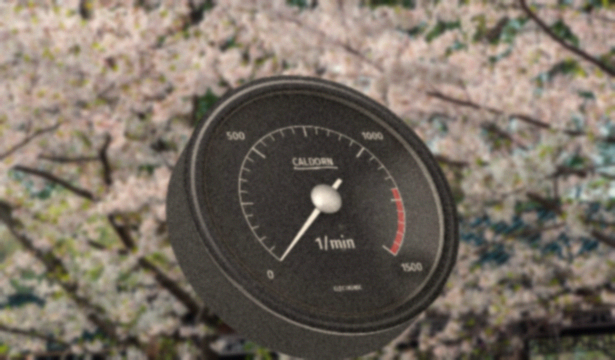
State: 0 rpm
